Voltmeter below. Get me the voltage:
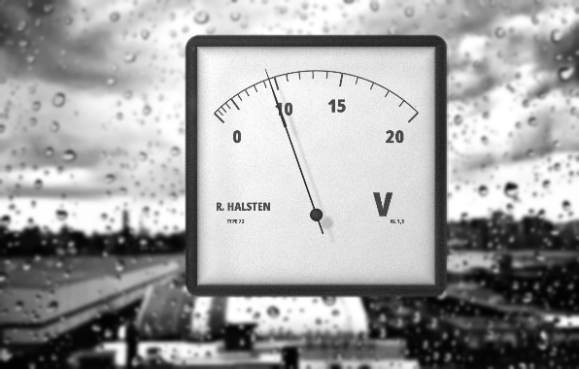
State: 9.5 V
